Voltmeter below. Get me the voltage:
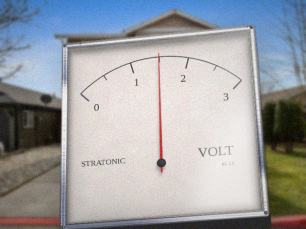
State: 1.5 V
